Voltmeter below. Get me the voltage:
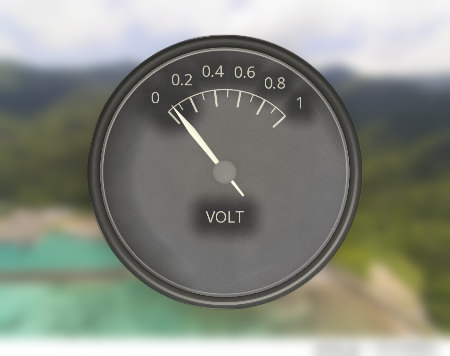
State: 0.05 V
